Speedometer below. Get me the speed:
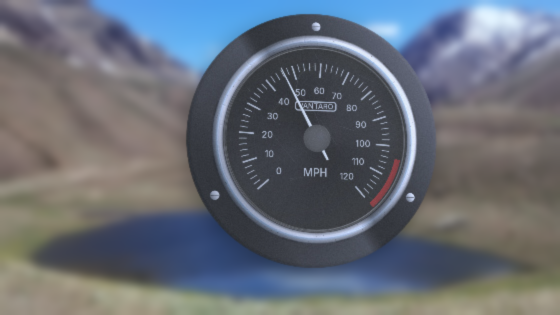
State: 46 mph
